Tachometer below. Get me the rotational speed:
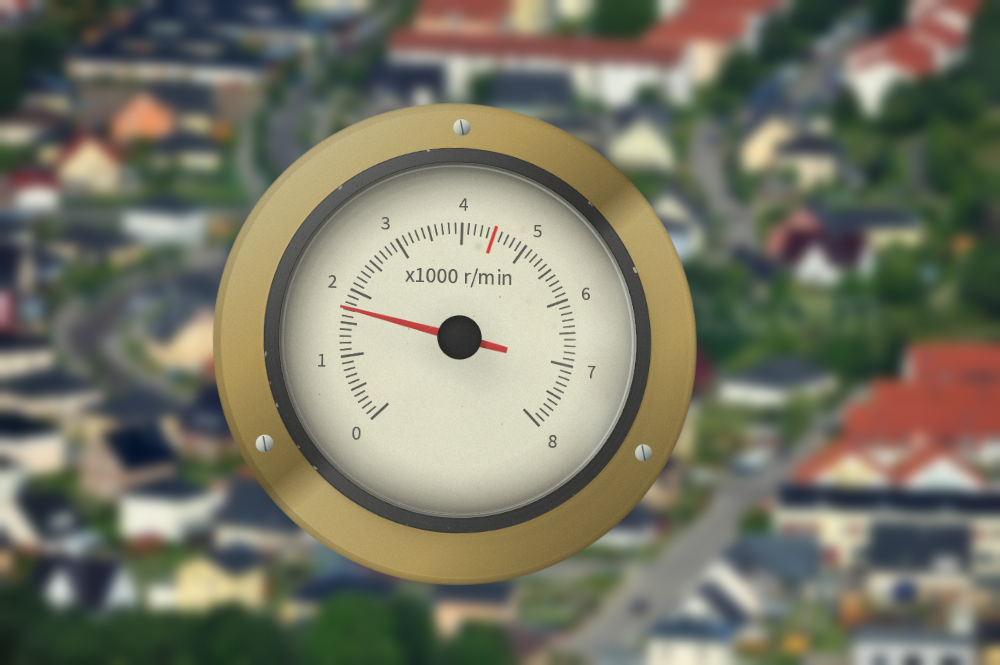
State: 1700 rpm
